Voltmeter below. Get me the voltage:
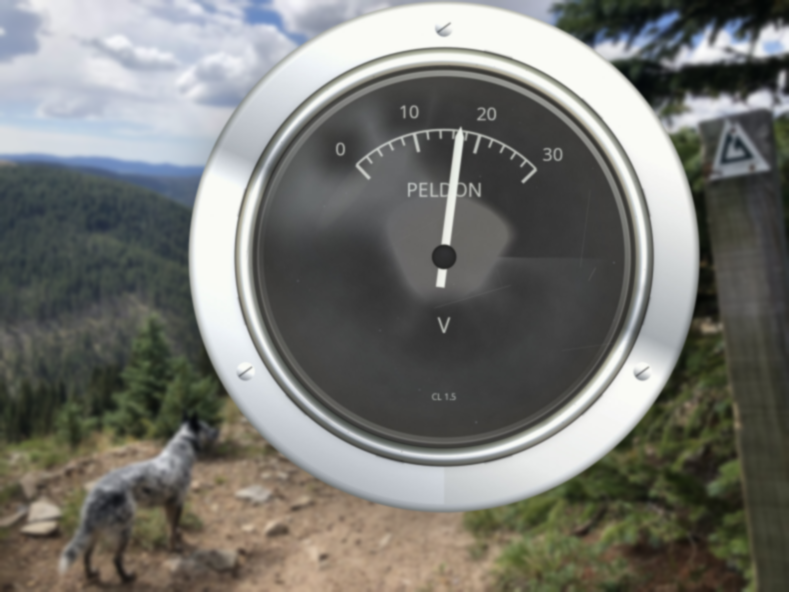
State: 17 V
